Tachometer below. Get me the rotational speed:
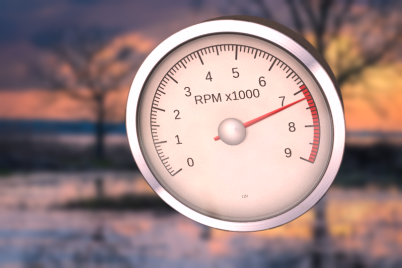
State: 7200 rpm
